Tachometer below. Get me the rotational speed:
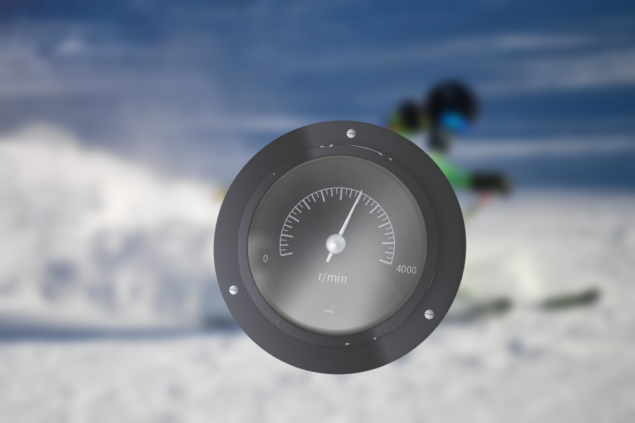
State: 2400 rpm
